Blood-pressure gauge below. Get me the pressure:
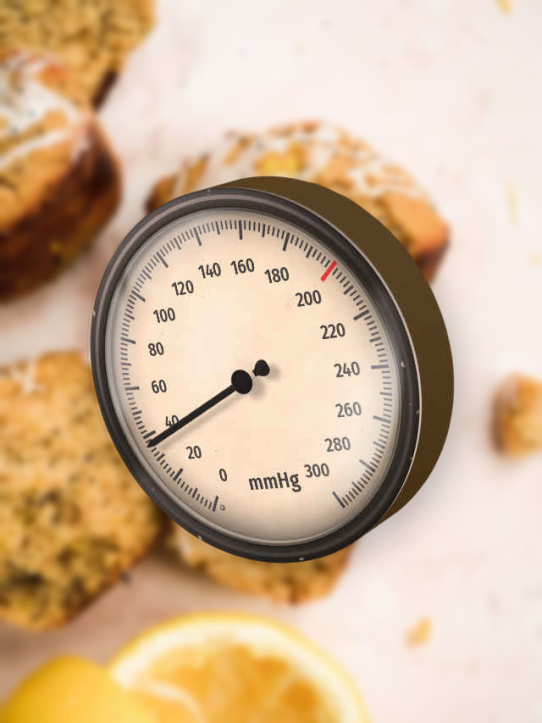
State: 36 mmHg
